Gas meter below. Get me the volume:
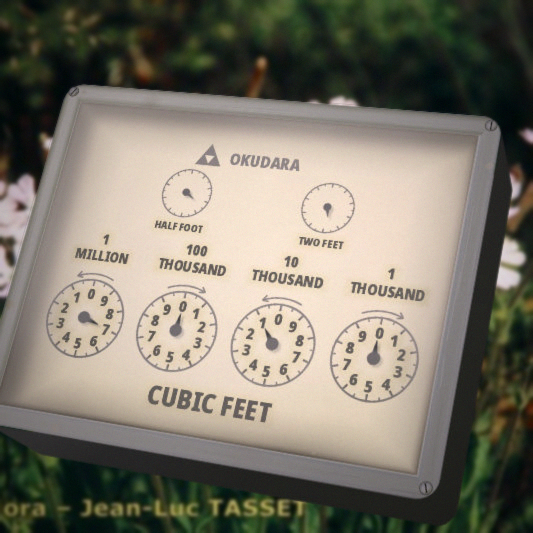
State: 701000 ft³
